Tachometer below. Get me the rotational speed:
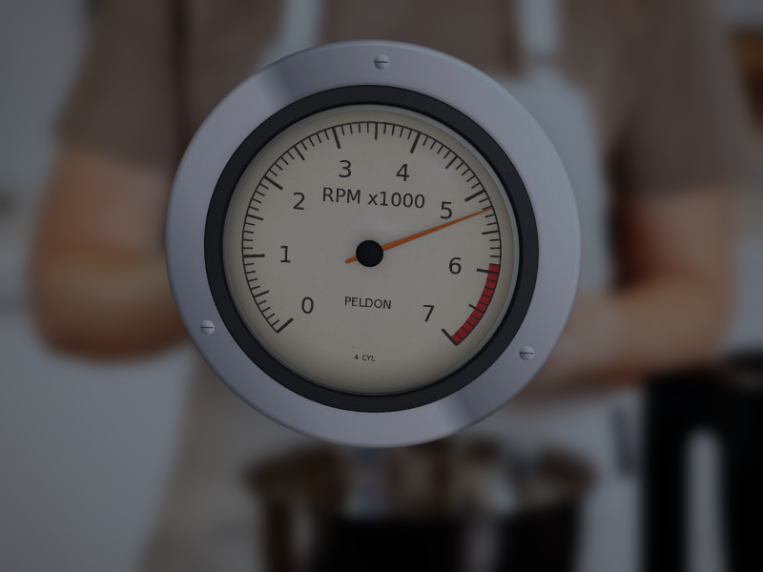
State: 5200 rpm
